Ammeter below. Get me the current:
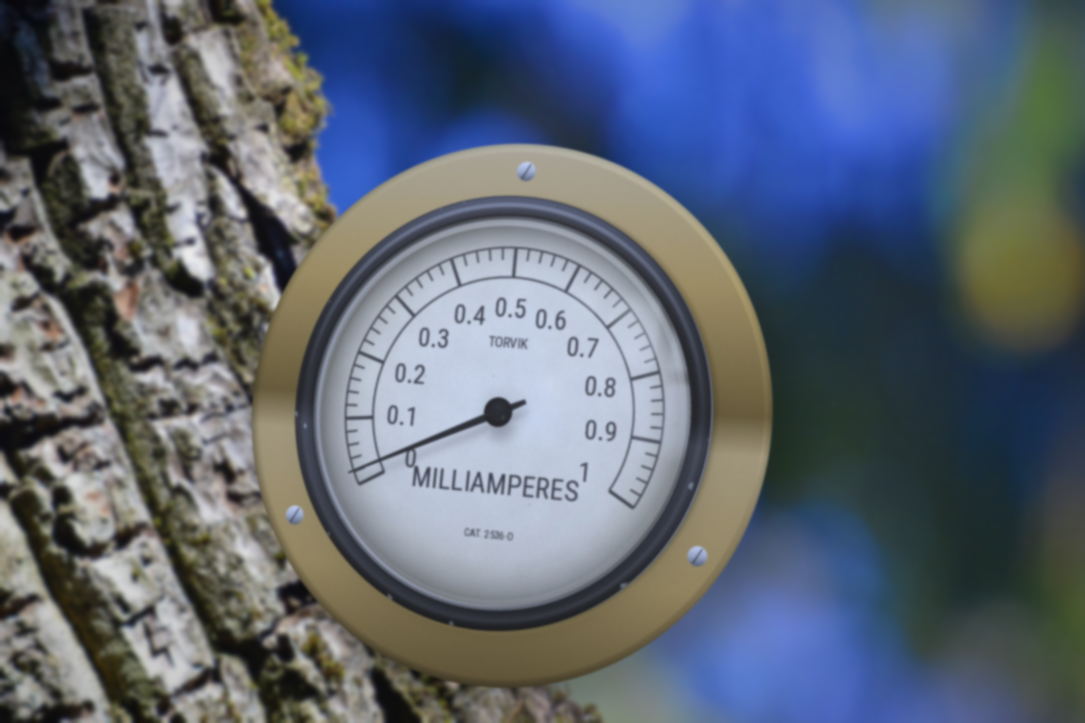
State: 0.02 mA
